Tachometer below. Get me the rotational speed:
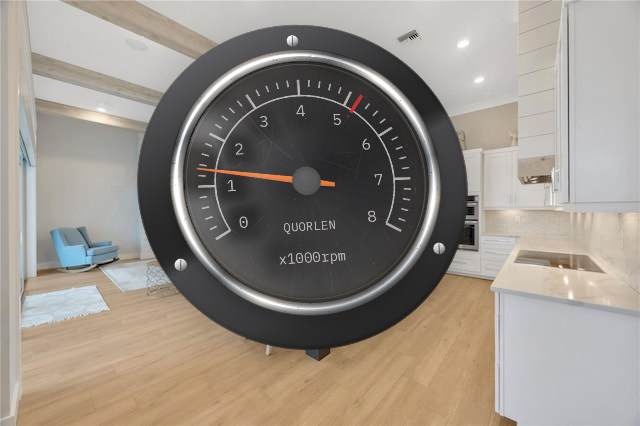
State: 1300 rpm
